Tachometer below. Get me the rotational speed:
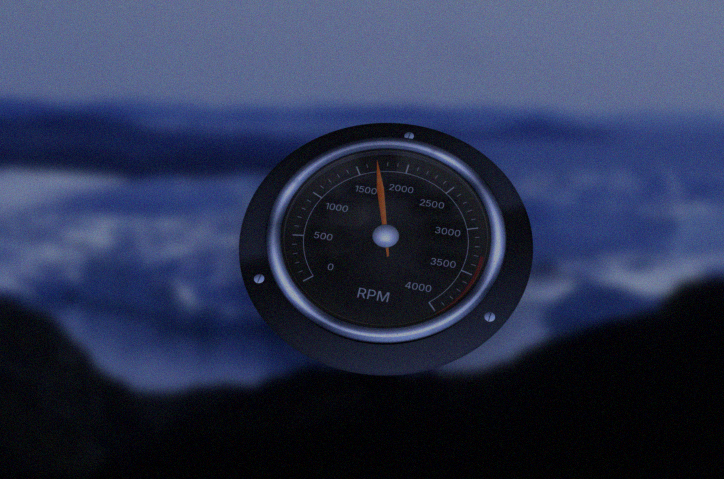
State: 1700 rpm
